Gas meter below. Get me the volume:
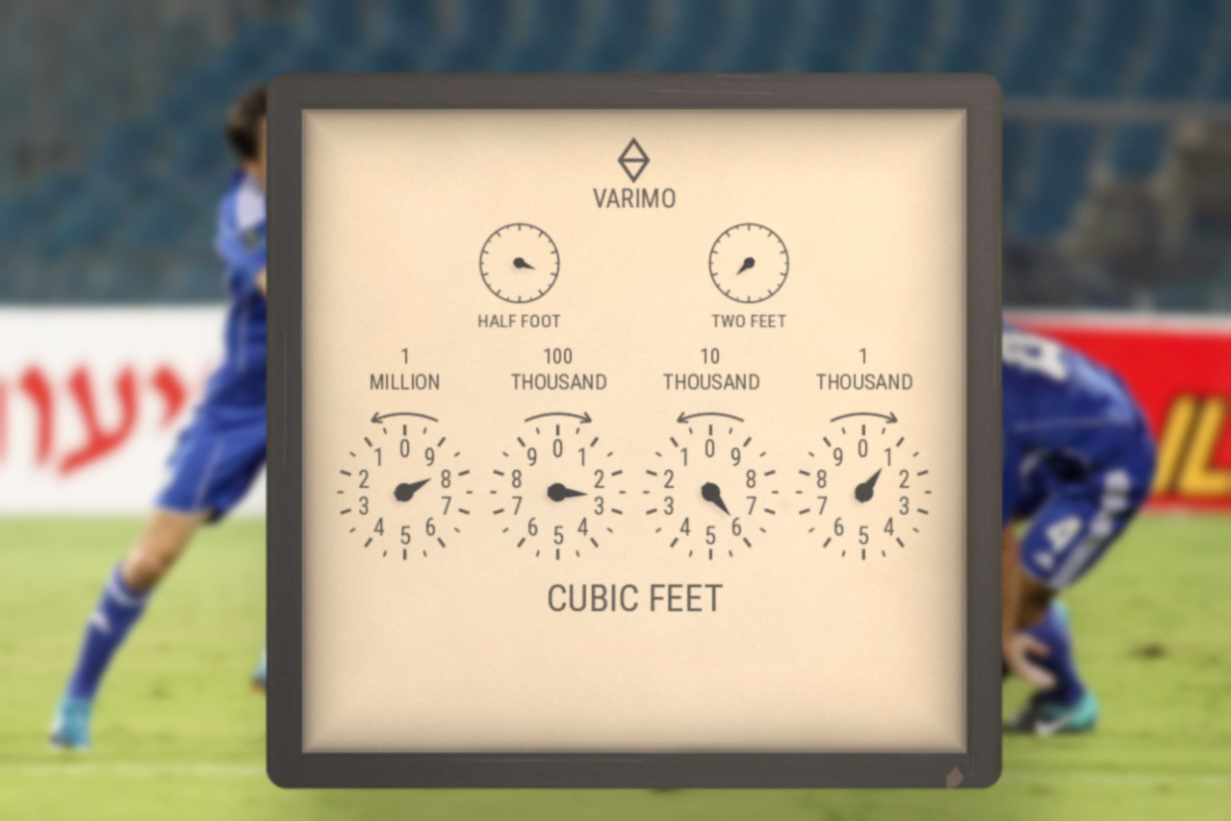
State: 826100 ft³
